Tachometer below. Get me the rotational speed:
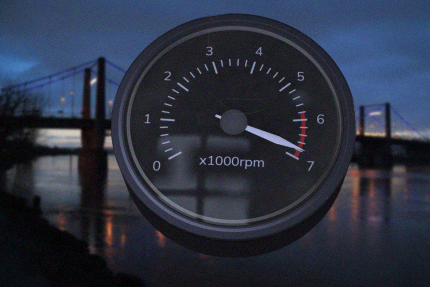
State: 6800 rpm
